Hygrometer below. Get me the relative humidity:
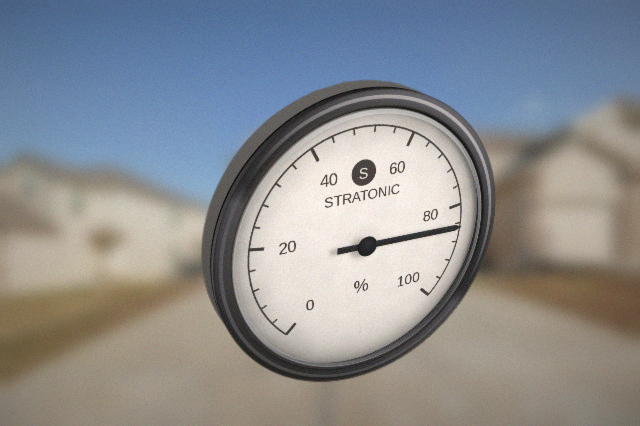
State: 84 %
